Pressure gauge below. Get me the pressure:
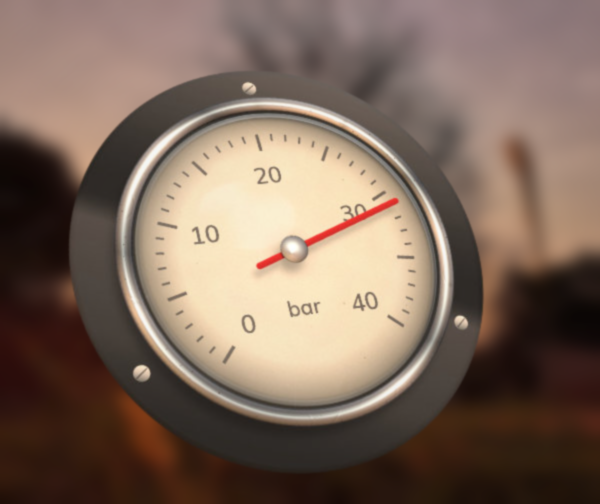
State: 31 bar
